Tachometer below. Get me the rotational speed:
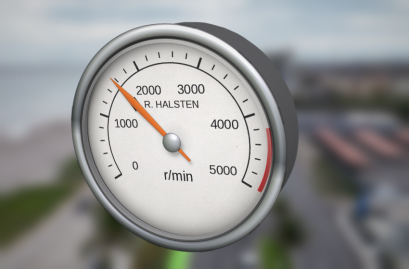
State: 1600 rpm
